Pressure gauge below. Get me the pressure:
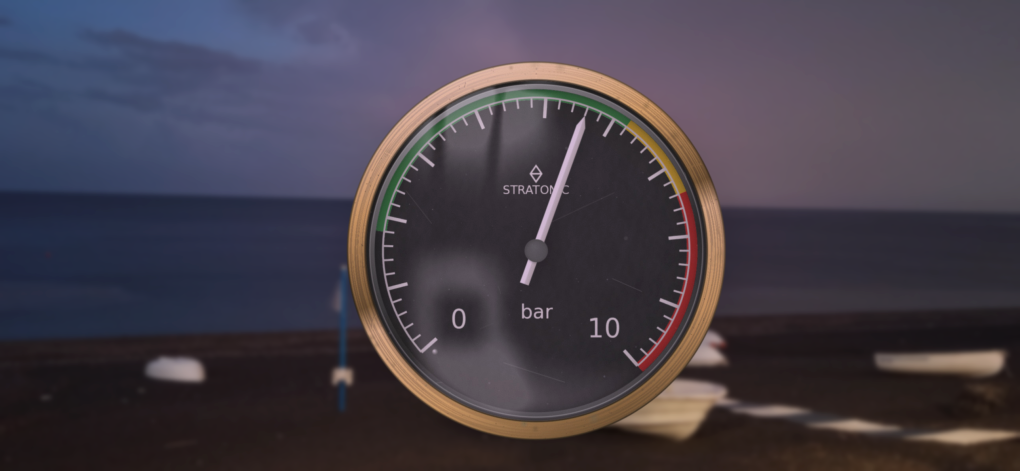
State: 5.6 bar
